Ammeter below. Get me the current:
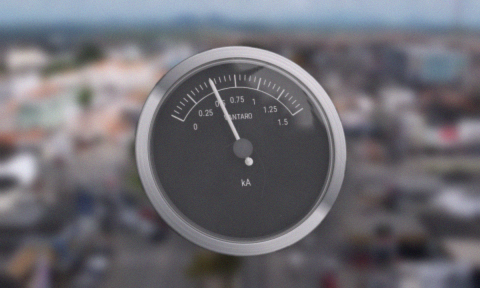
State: 0.5 kA
